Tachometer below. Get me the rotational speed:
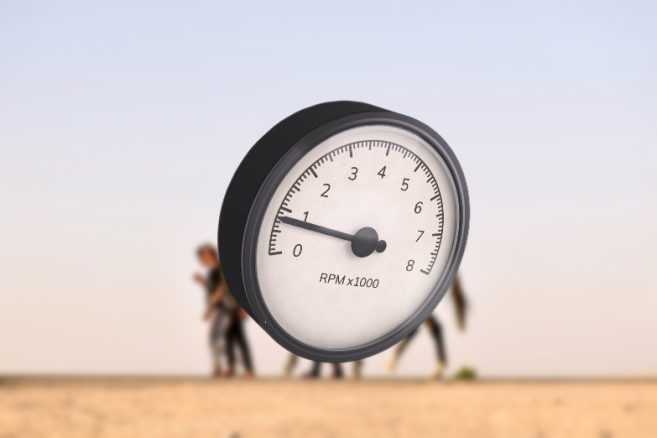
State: 800 rpm
